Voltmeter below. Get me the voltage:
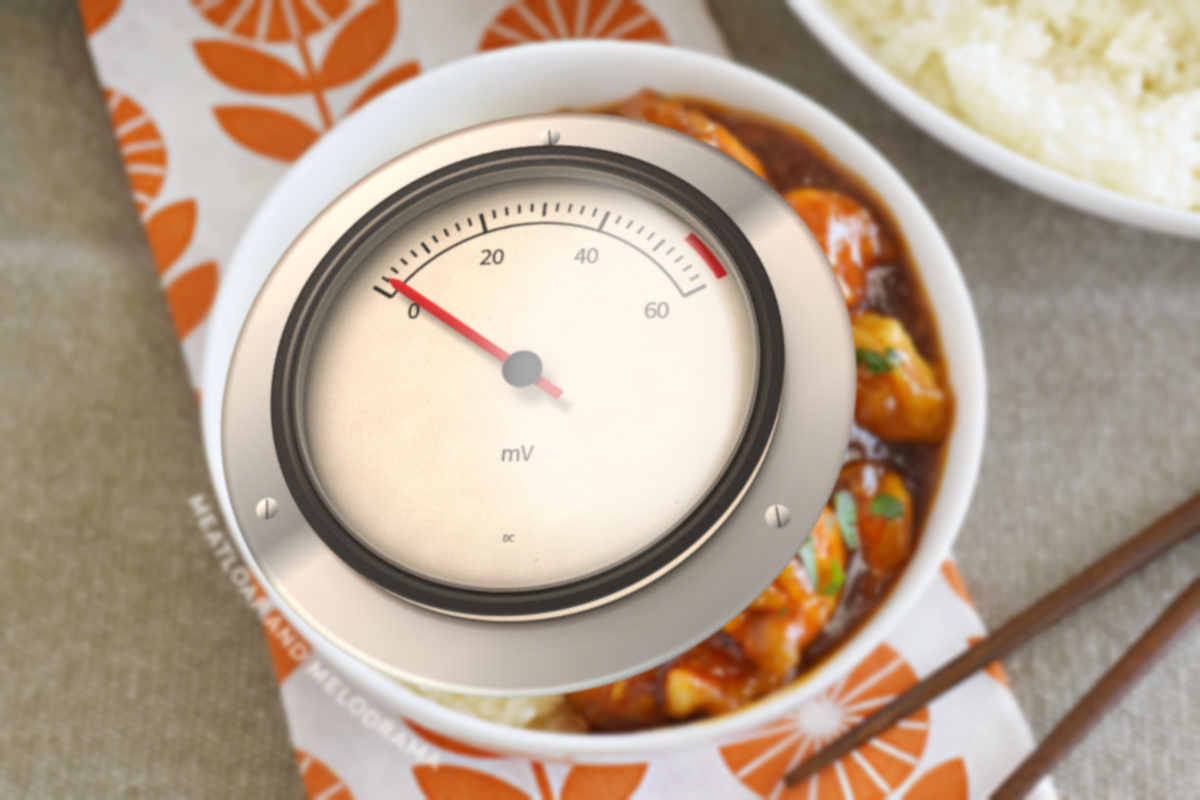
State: 2 mV
